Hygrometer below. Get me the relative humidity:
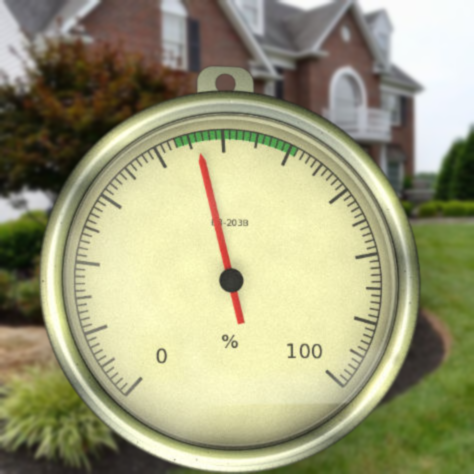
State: 46 %
